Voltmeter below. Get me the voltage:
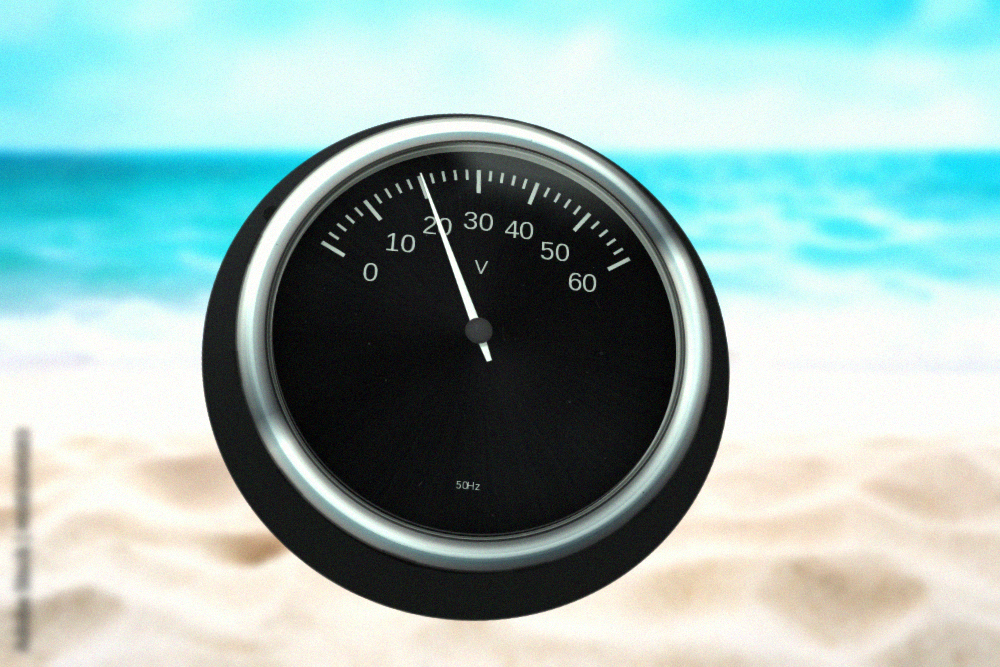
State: 20 V
